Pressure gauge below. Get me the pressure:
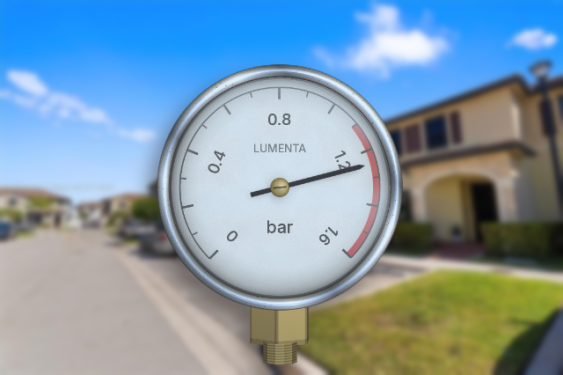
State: 1.25 bar
